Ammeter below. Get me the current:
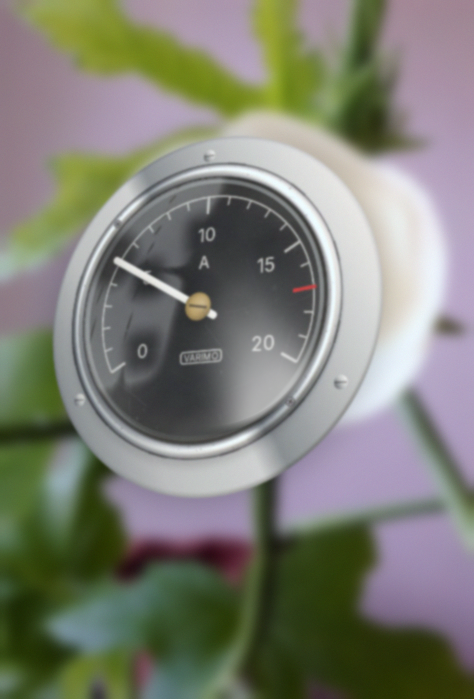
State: 5 A
